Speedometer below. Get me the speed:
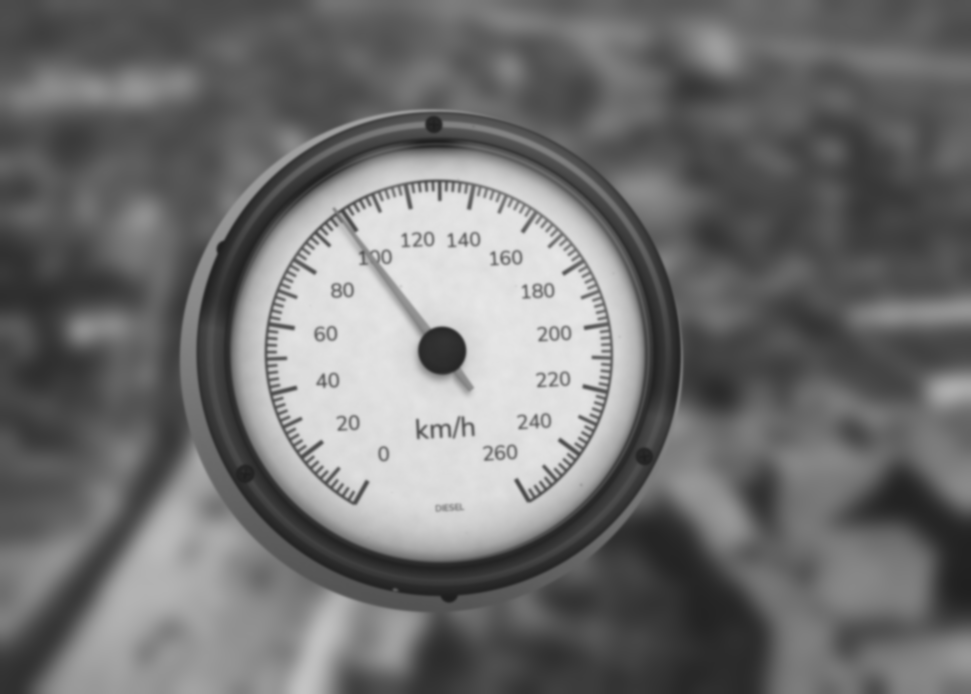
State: 98 km/h
